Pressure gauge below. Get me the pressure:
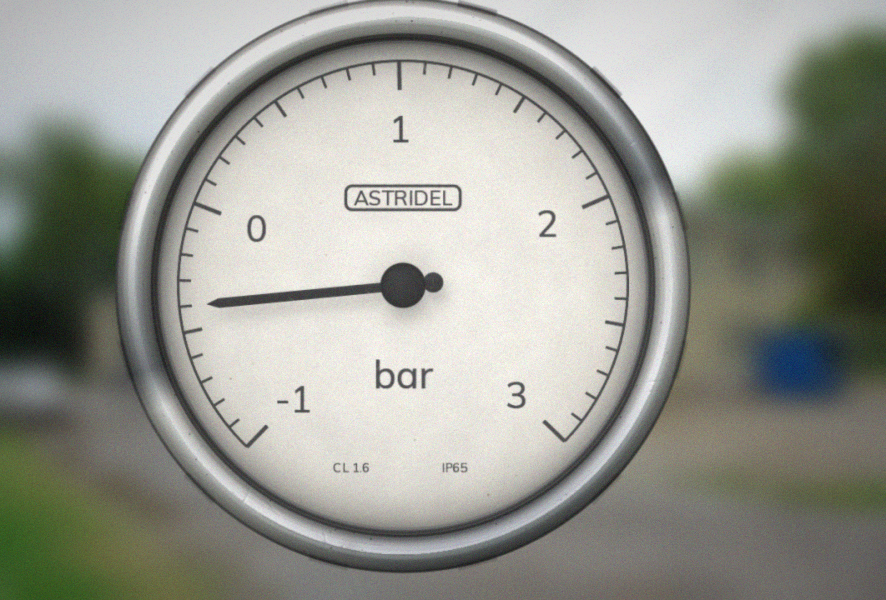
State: -0.4 bar
